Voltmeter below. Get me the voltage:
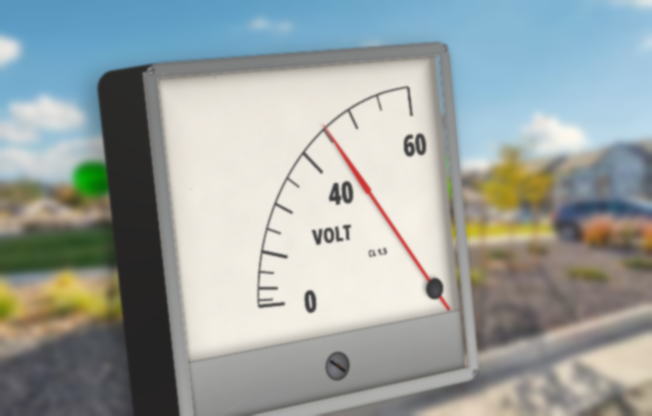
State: 45 V
